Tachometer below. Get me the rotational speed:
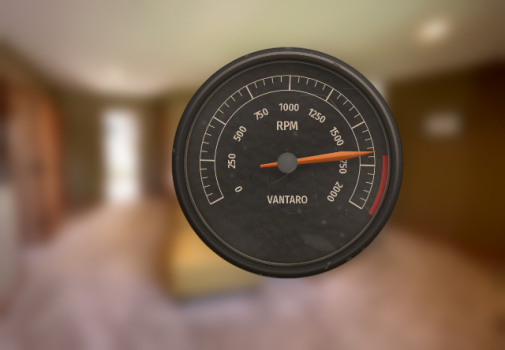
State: 1675 rpm
